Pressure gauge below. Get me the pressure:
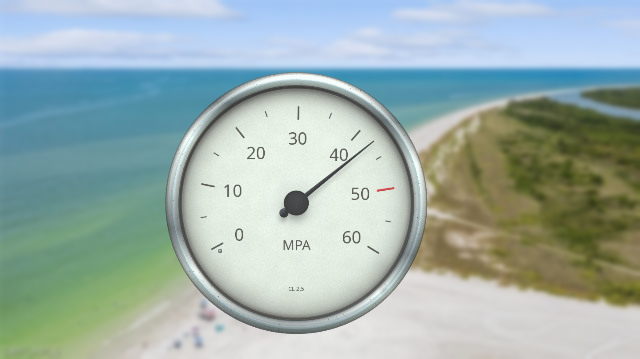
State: 42.5 MPa
